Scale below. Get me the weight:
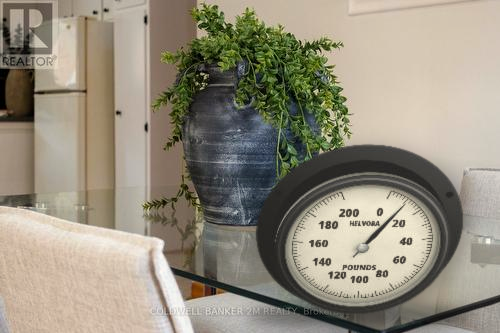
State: 10 lb
